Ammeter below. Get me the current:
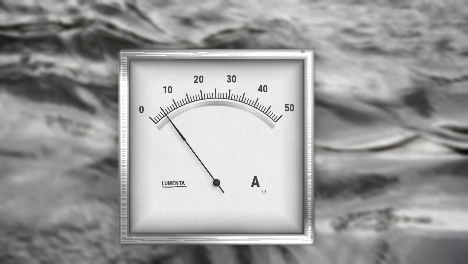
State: 5 A
